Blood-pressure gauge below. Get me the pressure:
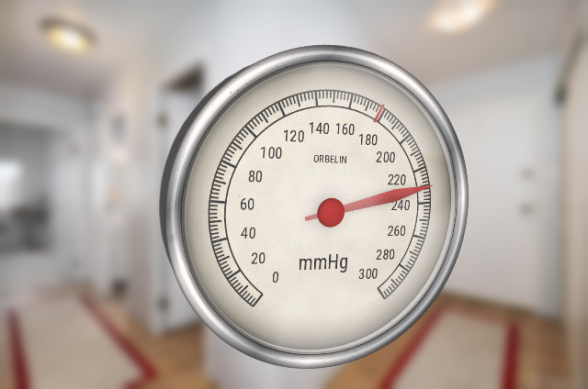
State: 230 mmHg
